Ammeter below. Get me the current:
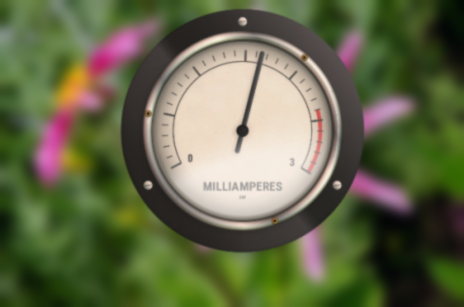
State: 1.65 mA
